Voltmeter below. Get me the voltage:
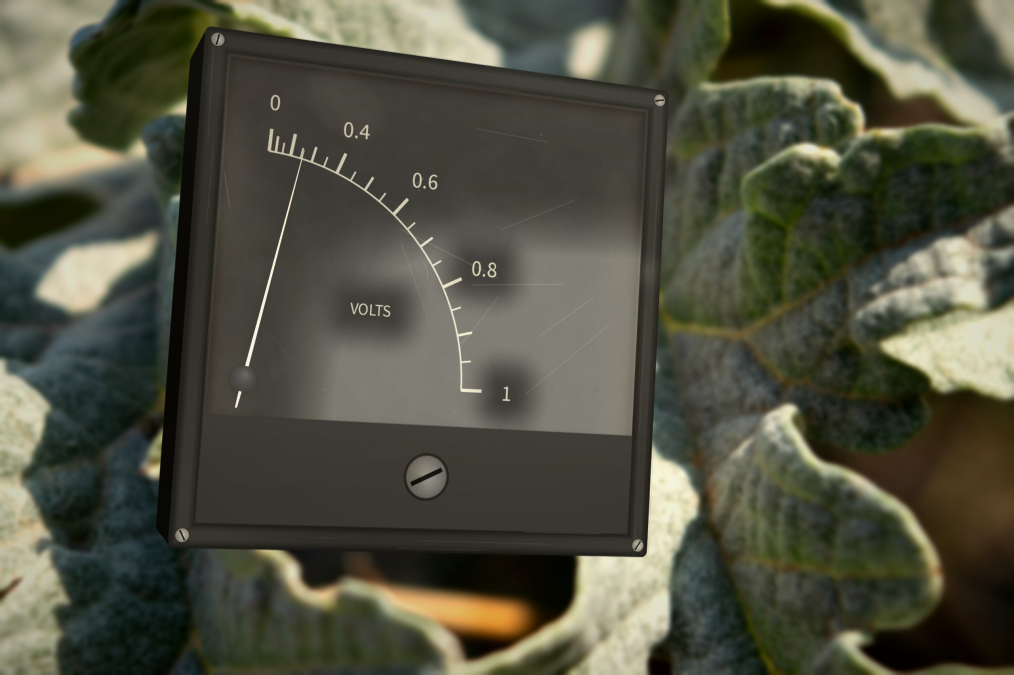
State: 0.25 V
